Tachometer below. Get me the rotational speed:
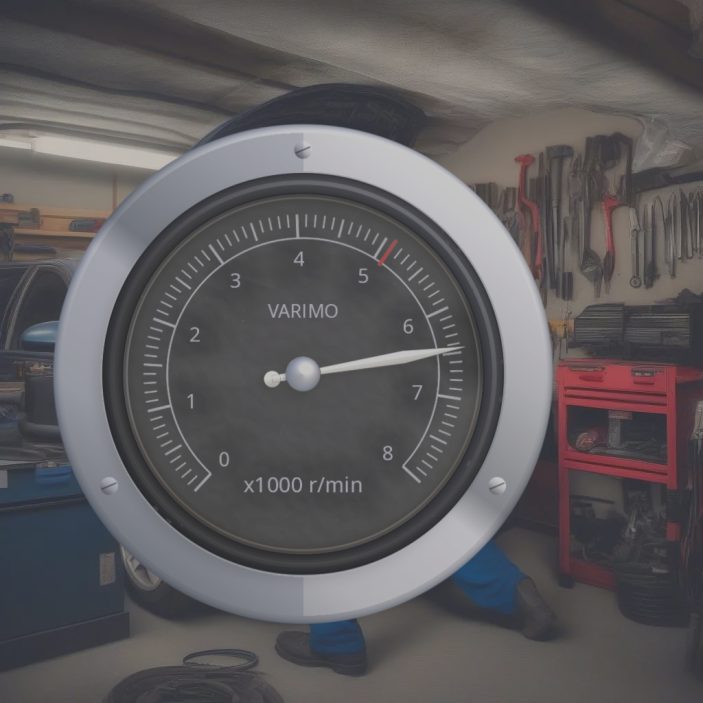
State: 6450 rpm
